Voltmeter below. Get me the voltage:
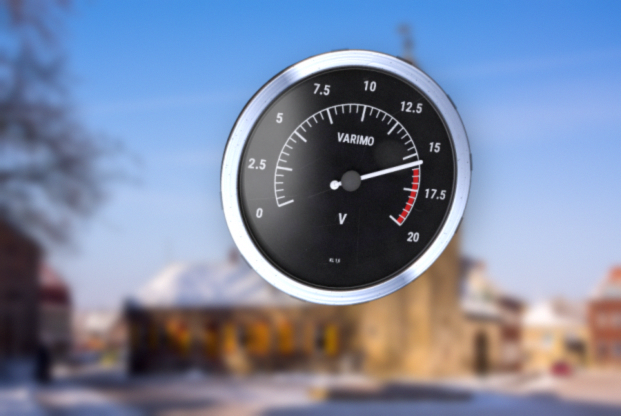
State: 15.5 V
